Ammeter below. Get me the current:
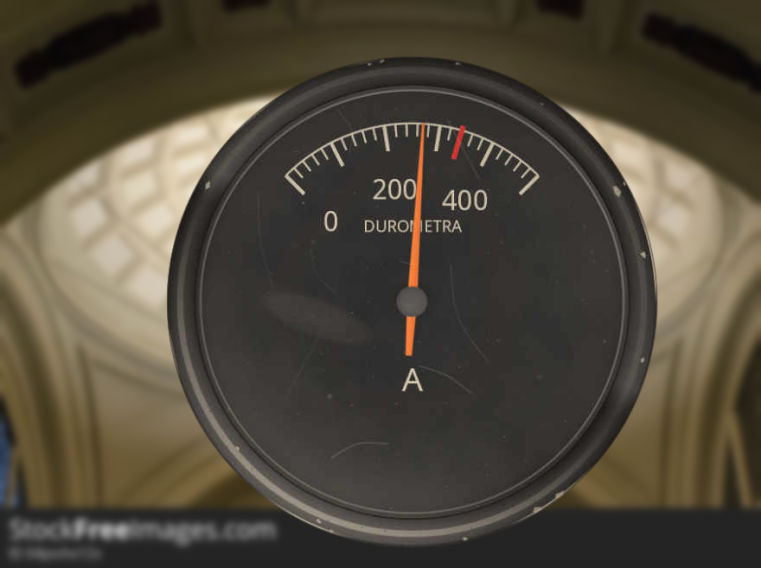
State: 270 A
